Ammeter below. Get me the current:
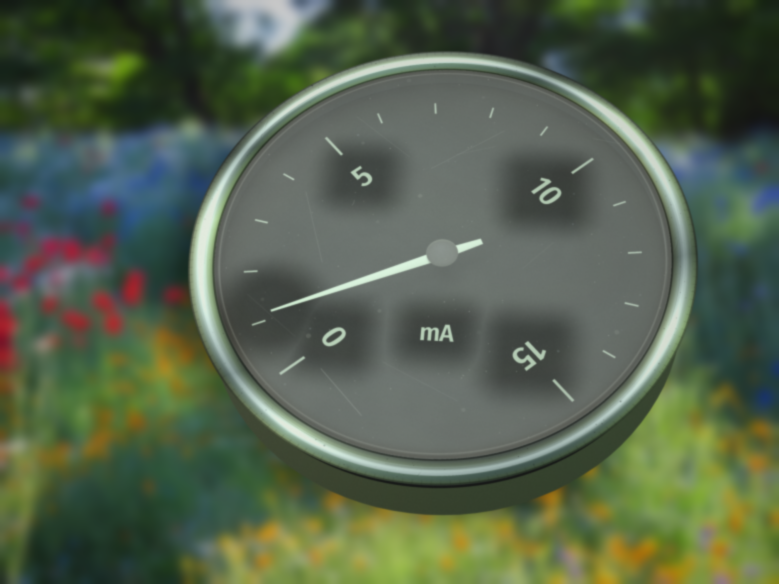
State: 1 mA
